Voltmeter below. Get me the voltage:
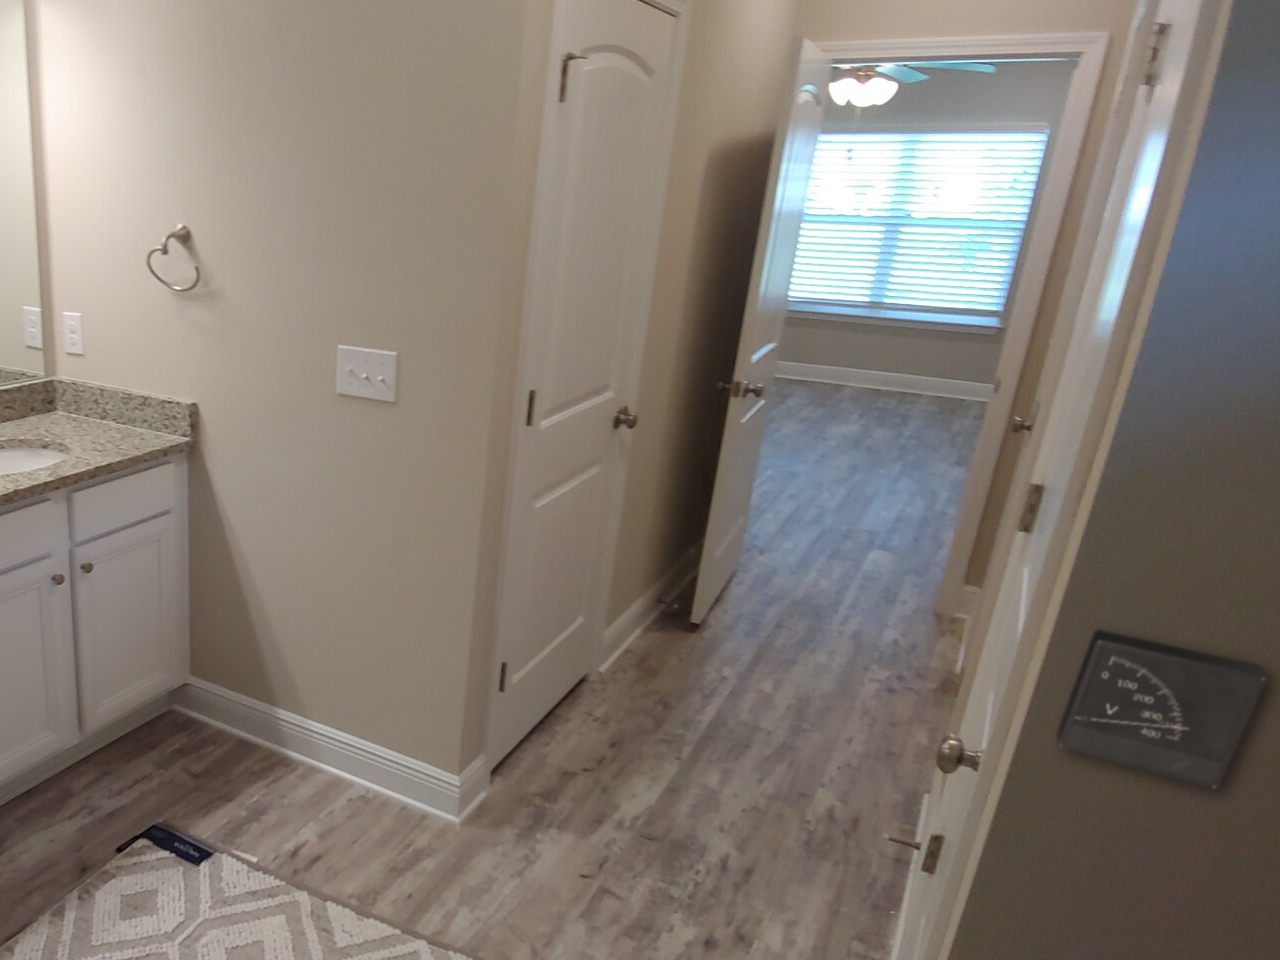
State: 350 V
